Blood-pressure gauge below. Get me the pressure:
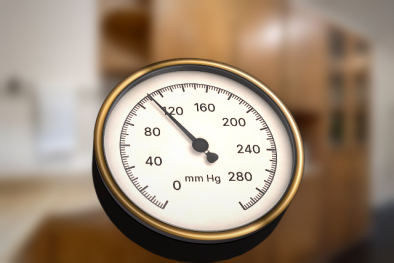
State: 110 mmHg
